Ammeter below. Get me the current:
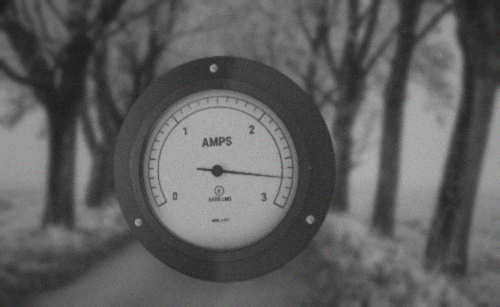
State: 2.7 A
